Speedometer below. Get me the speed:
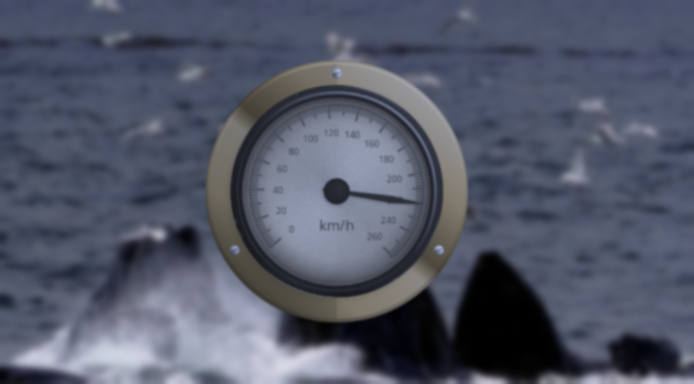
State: 220 km/h
